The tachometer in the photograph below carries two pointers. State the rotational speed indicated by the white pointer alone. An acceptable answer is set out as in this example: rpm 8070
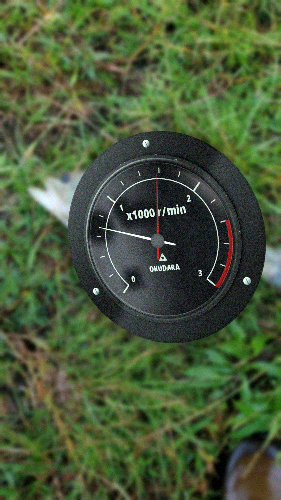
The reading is rpm 700
